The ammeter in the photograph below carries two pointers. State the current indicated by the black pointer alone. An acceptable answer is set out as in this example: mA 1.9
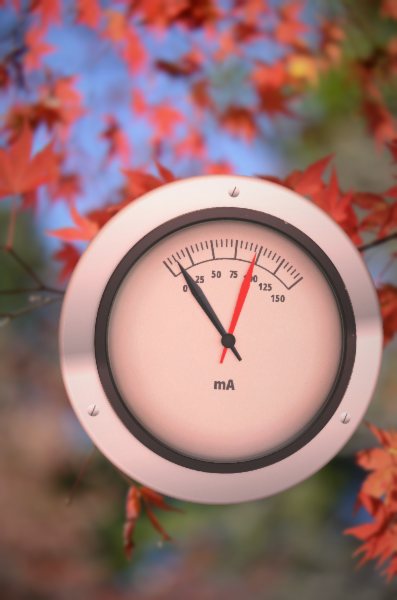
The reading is mA 10
